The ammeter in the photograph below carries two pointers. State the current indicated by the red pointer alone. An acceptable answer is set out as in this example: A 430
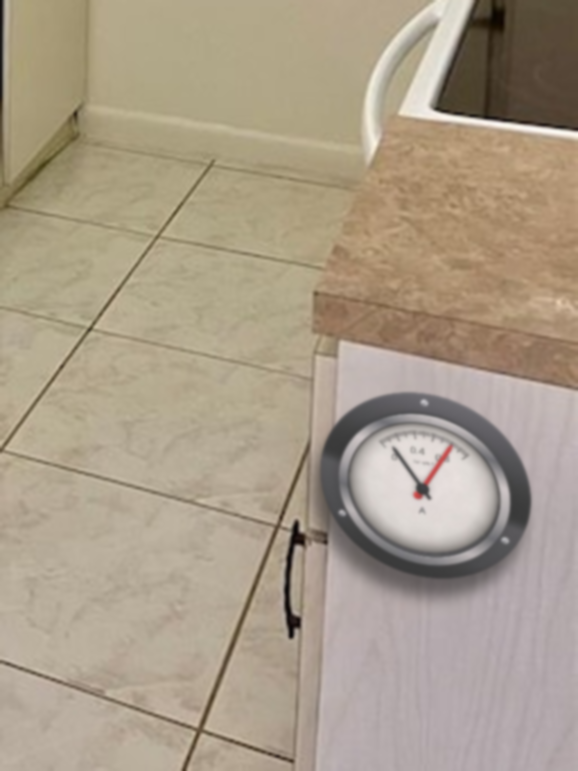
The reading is A 0.8
